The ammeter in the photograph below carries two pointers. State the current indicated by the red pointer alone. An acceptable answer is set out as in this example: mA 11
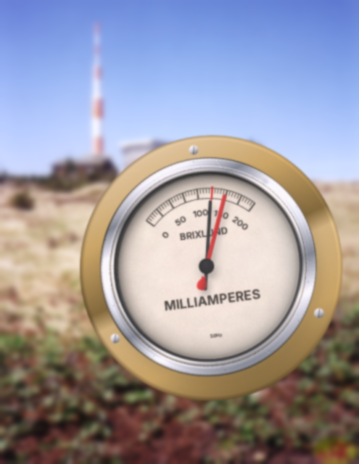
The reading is mA 150
